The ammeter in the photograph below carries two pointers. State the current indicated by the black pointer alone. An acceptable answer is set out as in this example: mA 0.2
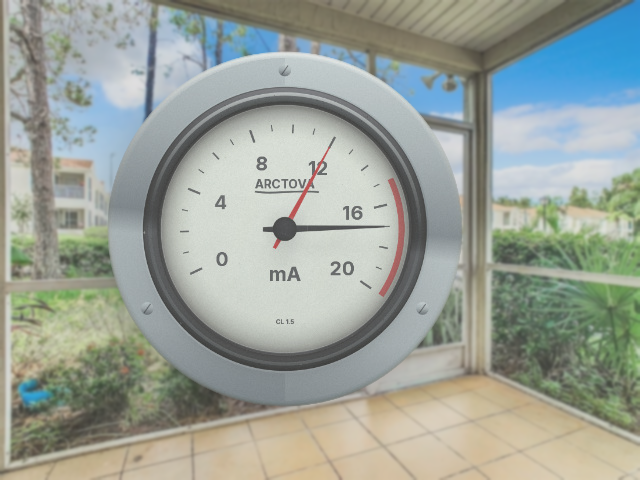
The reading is mA 17
